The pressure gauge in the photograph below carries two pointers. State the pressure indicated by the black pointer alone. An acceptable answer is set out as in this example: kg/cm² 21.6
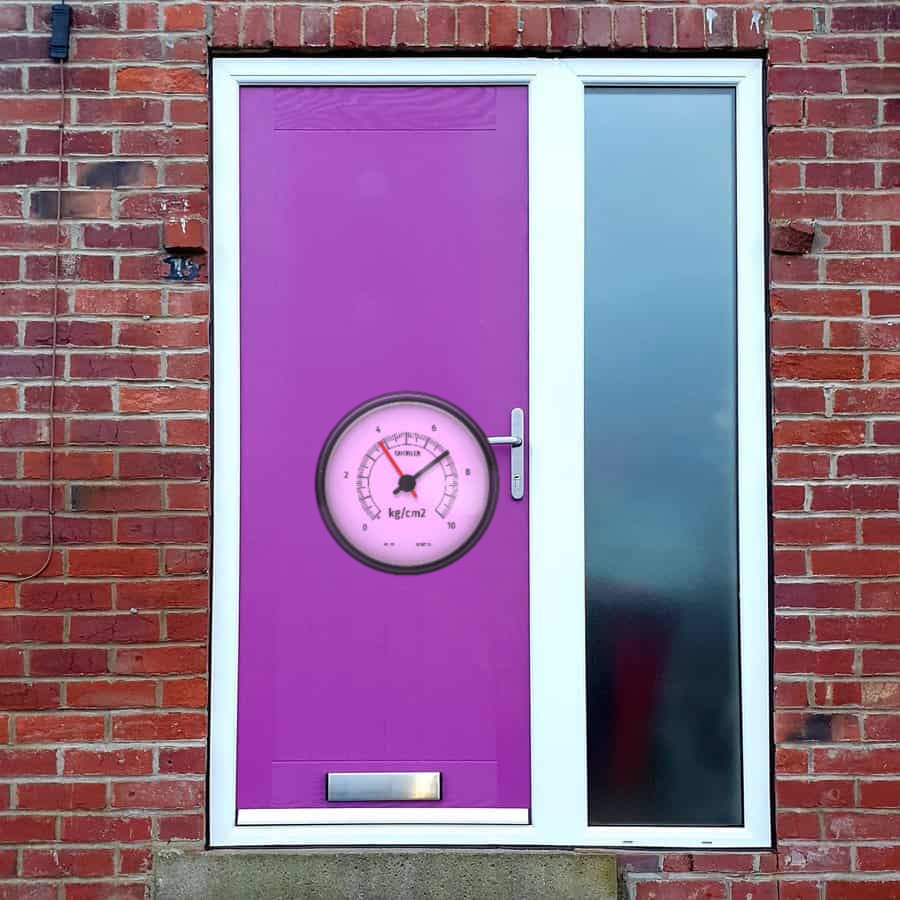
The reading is kg/cm² 7
